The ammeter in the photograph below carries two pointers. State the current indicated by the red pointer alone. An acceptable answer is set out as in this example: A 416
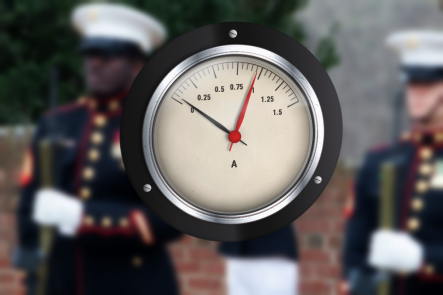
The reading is A 0.95
